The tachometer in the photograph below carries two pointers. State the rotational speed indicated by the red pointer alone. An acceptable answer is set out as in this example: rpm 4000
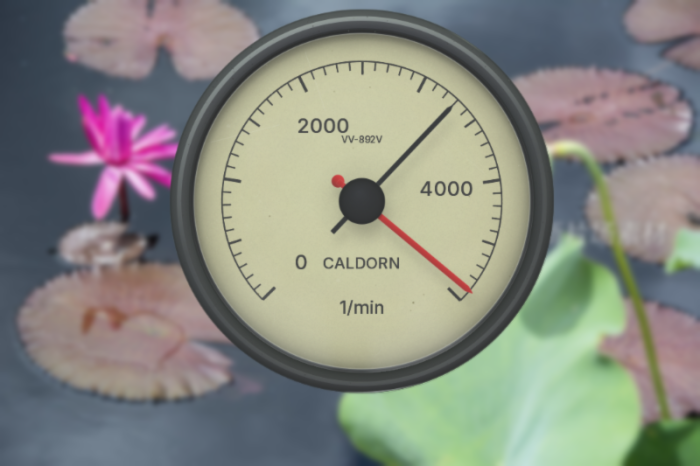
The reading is rpm 4900
